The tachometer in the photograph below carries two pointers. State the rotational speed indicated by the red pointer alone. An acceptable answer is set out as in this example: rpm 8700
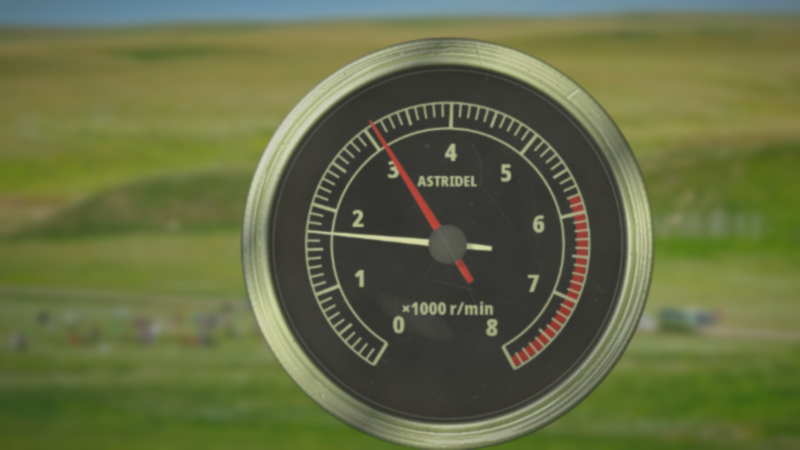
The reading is rpm 3100
